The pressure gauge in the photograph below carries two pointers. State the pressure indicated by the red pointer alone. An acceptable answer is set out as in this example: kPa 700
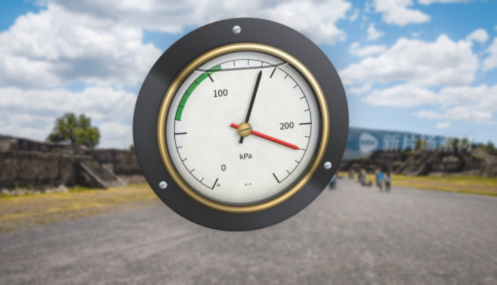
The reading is kPa 220
